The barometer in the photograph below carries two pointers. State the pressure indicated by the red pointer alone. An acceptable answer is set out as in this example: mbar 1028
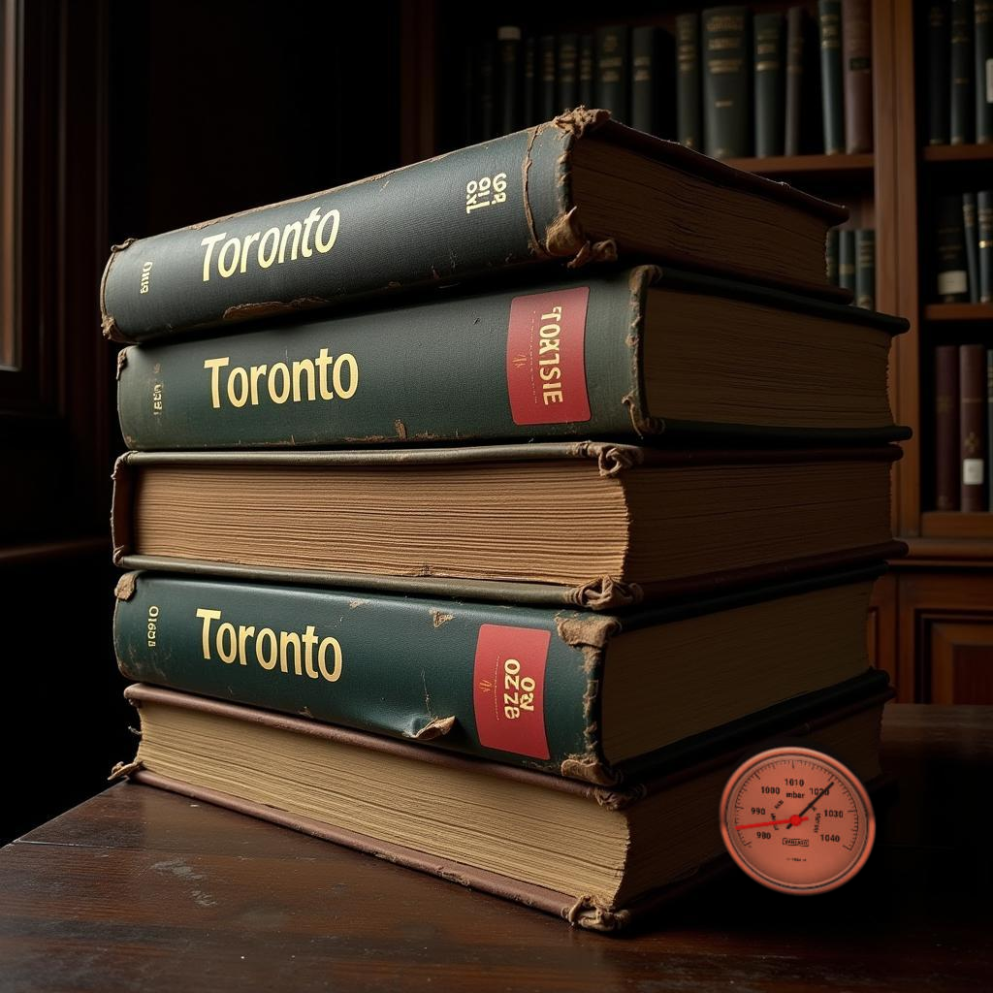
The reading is mbar 985
